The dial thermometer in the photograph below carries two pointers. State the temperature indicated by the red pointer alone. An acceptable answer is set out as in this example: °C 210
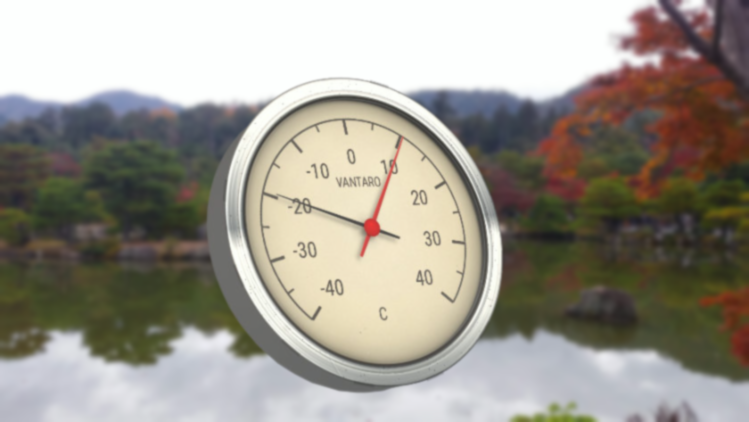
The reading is °C 10
